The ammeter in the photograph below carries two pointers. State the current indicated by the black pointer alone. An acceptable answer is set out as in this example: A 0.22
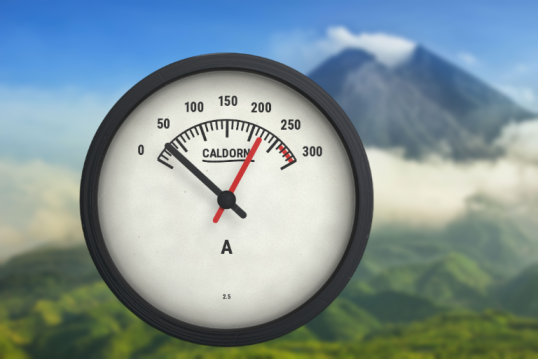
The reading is A 30
